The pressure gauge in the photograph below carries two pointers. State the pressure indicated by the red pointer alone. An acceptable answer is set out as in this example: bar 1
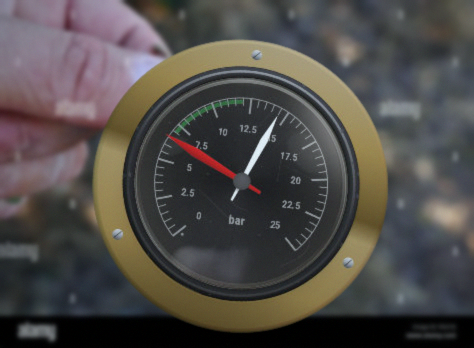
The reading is bar 6.5
